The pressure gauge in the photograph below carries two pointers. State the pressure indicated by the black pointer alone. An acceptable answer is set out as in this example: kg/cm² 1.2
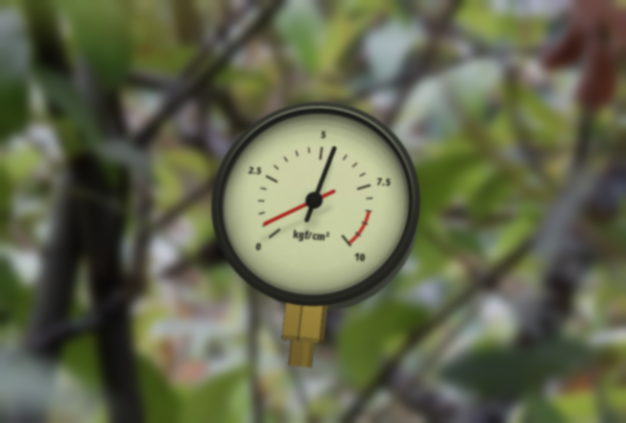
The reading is kg/cm² 5.5
